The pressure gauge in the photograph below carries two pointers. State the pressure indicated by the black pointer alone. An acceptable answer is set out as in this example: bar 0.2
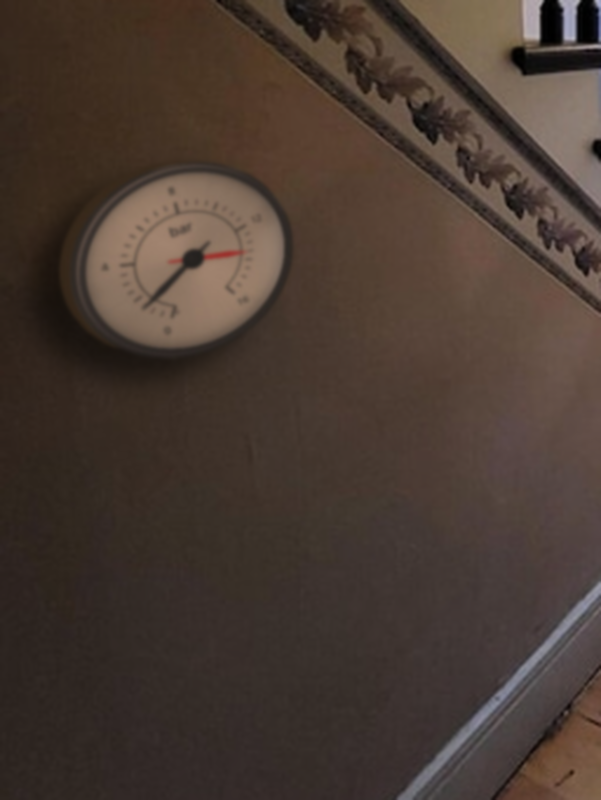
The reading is bar 1.5
